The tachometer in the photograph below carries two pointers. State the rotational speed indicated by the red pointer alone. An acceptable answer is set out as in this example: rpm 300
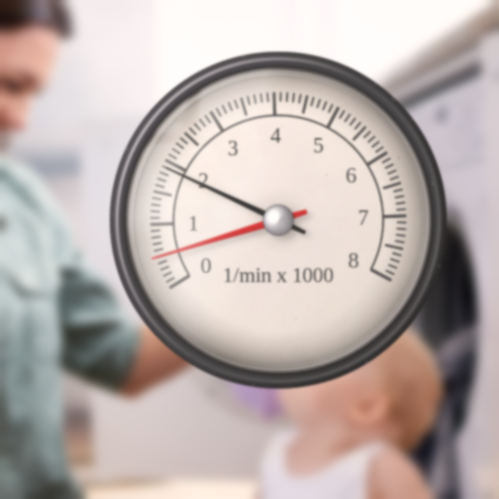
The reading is rpm 500
